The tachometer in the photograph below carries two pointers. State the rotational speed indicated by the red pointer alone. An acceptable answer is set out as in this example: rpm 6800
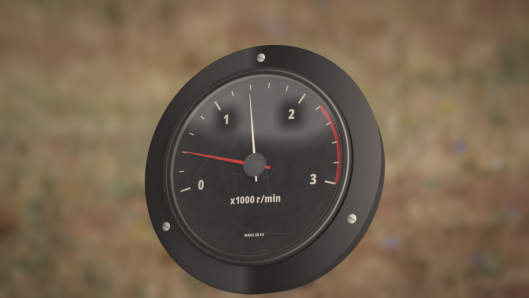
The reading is rpm 400
